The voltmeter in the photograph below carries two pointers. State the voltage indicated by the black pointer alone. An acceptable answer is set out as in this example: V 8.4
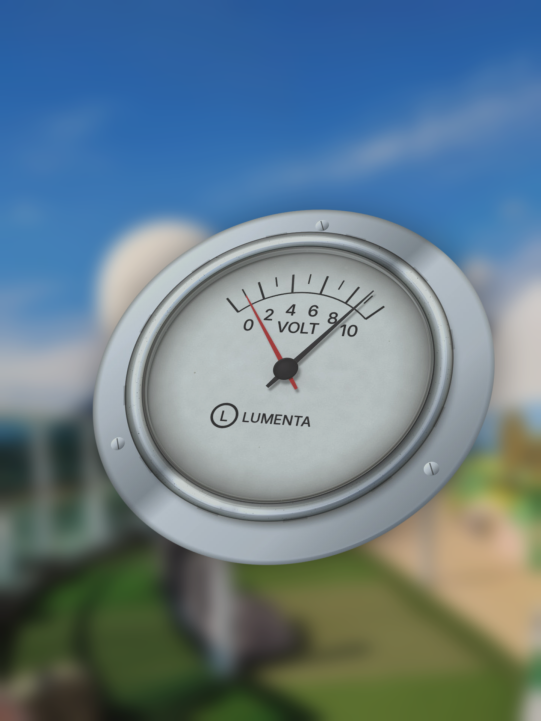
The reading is V 9
